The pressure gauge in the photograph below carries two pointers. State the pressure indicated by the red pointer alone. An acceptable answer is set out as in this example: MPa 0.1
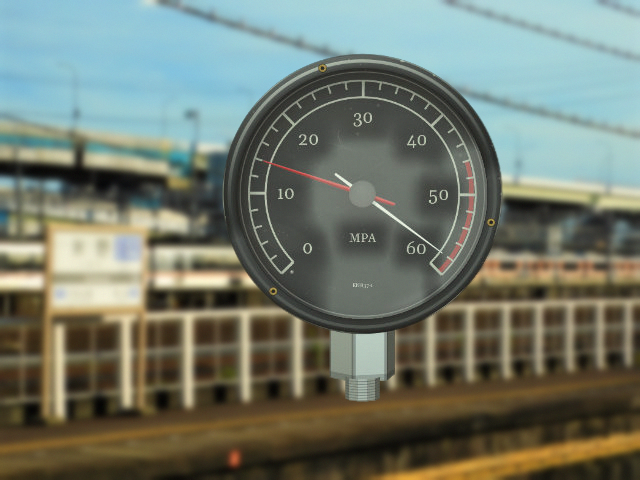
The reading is MPa 14
